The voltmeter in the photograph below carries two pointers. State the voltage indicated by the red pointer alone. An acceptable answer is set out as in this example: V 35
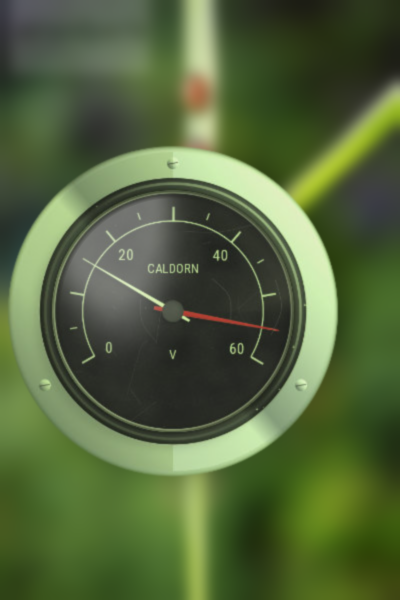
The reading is V 55
